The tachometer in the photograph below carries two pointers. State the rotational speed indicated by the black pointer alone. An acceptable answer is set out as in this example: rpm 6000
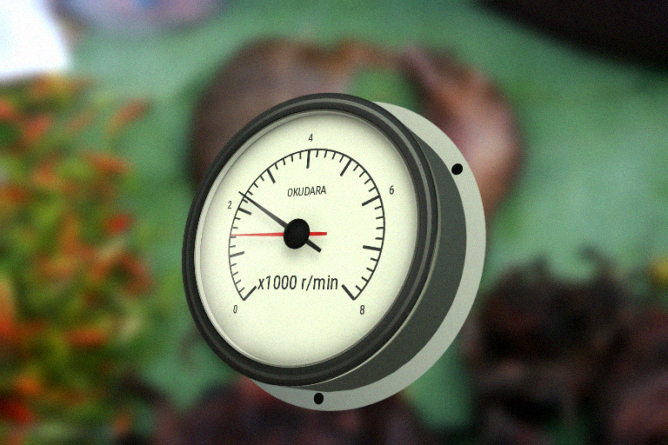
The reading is rpm 2300
